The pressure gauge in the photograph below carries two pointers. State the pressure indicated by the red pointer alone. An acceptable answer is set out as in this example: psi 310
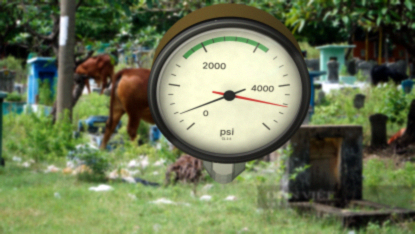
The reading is psi 4400
